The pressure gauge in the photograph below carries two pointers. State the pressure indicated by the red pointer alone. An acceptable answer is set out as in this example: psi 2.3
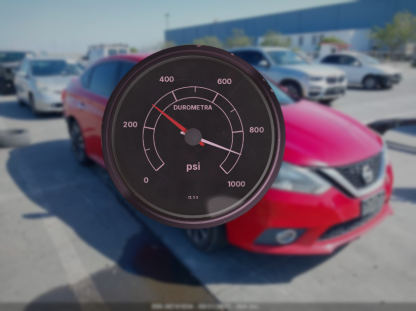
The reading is psi 300
